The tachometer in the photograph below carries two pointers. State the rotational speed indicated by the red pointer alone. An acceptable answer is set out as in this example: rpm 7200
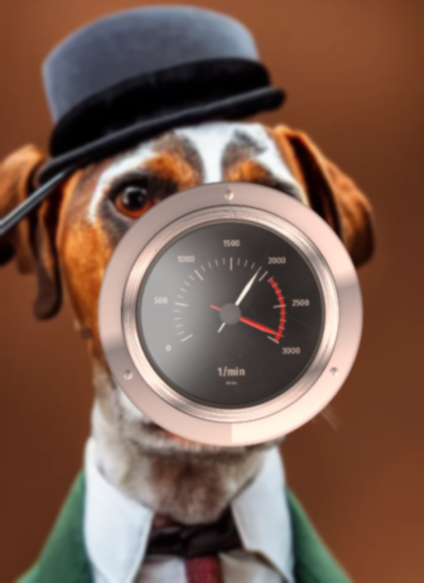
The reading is rpm 2900
